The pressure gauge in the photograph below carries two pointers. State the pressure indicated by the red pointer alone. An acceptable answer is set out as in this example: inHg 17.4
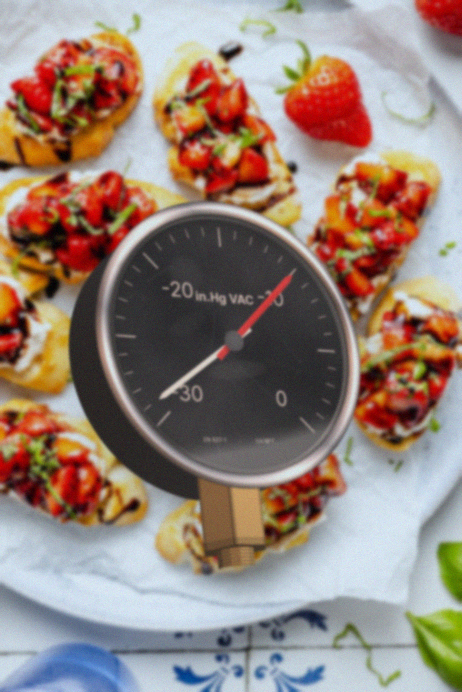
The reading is inHg -10
